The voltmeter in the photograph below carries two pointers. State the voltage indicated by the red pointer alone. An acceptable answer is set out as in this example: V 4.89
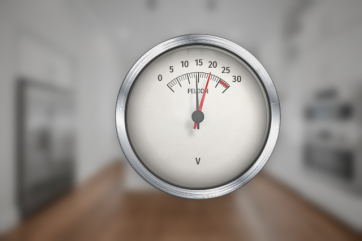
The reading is V 20
